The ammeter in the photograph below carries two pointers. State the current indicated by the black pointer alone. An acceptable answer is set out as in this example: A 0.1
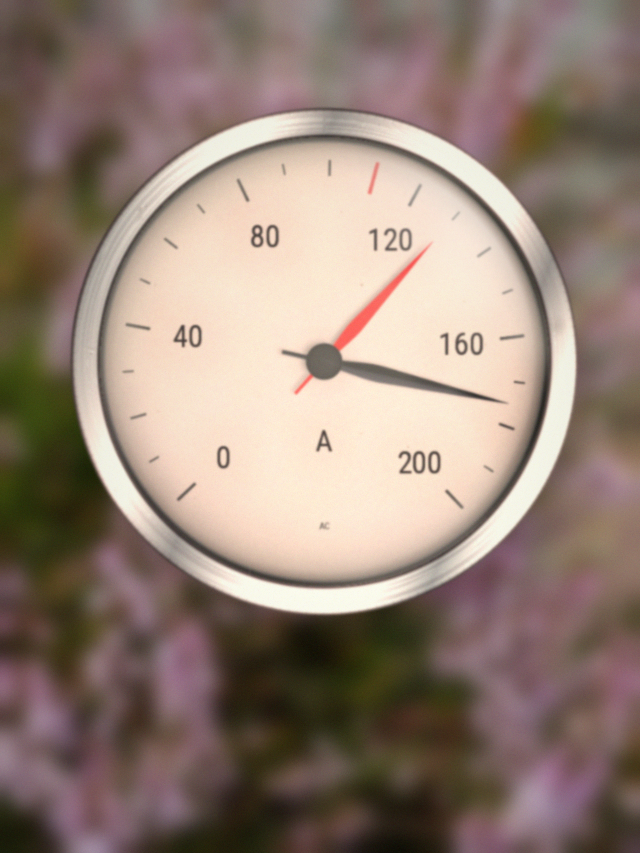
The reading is A 175
